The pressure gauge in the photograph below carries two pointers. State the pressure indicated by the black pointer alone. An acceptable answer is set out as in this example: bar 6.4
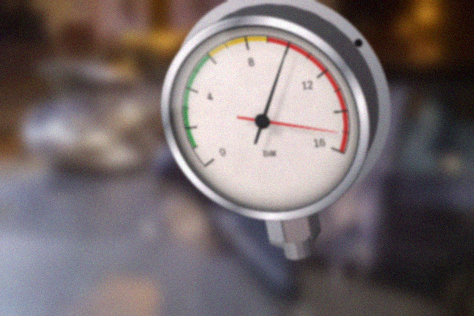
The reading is bar 10
